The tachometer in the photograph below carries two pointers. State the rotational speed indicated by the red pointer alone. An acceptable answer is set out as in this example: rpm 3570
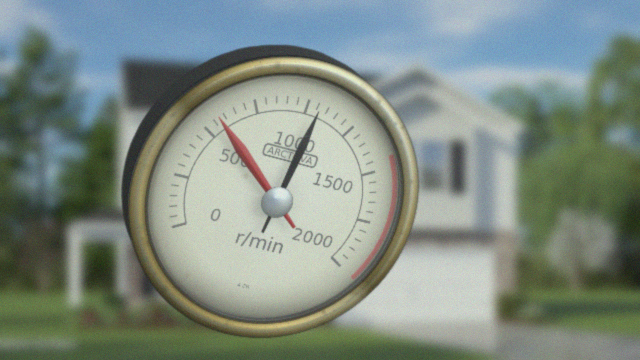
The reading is rpm 575
